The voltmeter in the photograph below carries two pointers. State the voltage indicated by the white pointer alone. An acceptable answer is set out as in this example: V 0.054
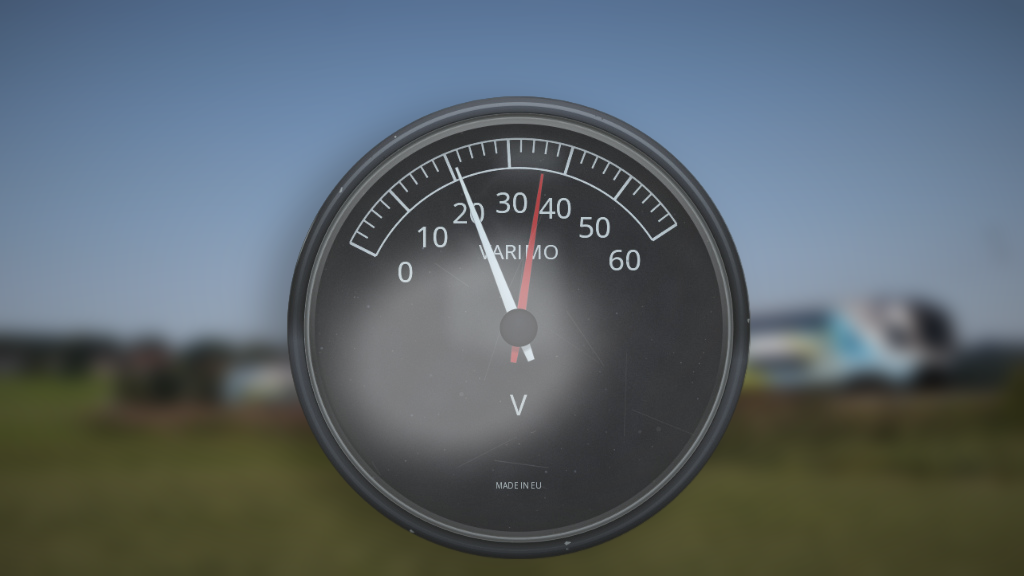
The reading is V 21
